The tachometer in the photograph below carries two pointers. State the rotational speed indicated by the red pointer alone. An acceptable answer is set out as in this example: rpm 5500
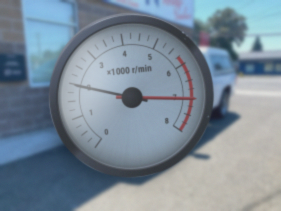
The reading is rpm 7000
